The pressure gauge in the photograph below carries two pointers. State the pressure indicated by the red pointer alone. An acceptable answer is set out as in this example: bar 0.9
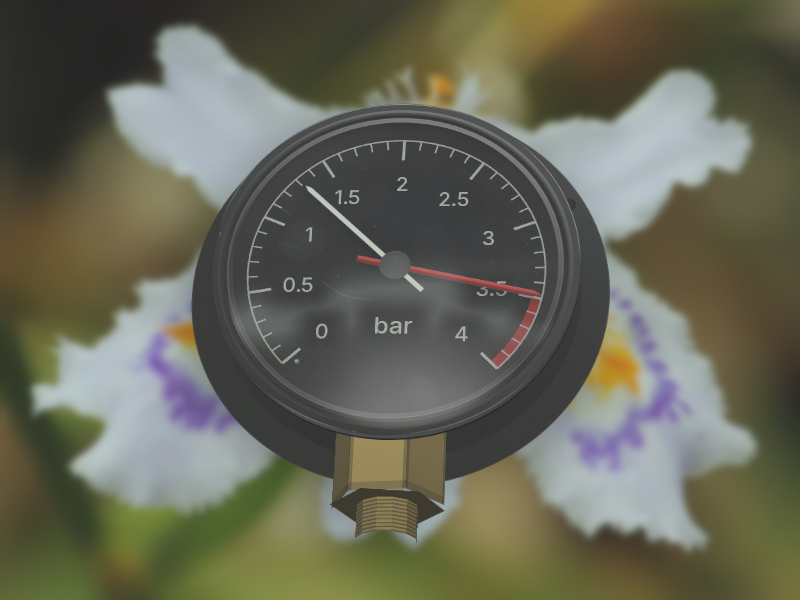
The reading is bar 3.5
